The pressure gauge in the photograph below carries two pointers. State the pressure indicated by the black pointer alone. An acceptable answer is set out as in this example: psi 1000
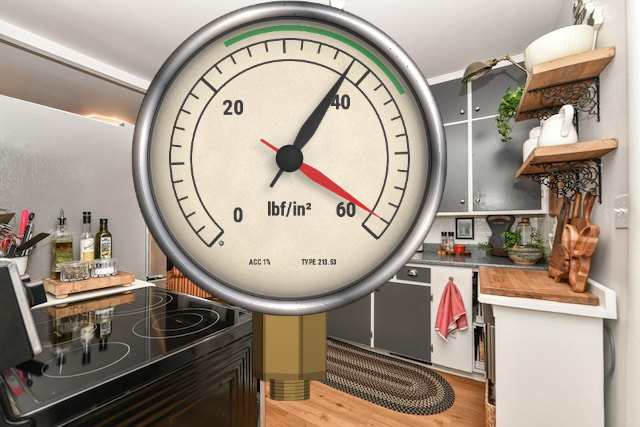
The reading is psi 38
